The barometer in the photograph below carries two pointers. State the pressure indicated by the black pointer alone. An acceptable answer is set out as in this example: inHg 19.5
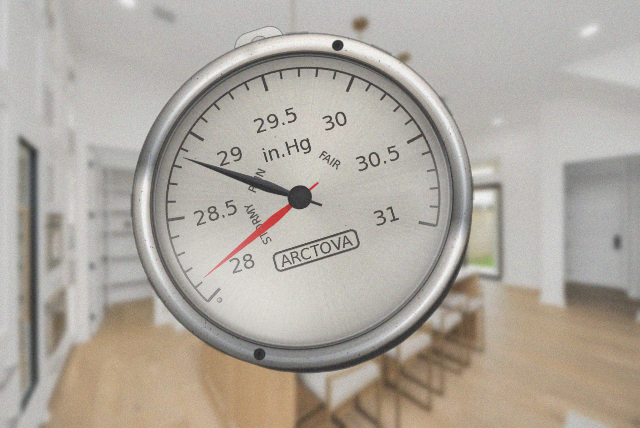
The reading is inHg 28.85
